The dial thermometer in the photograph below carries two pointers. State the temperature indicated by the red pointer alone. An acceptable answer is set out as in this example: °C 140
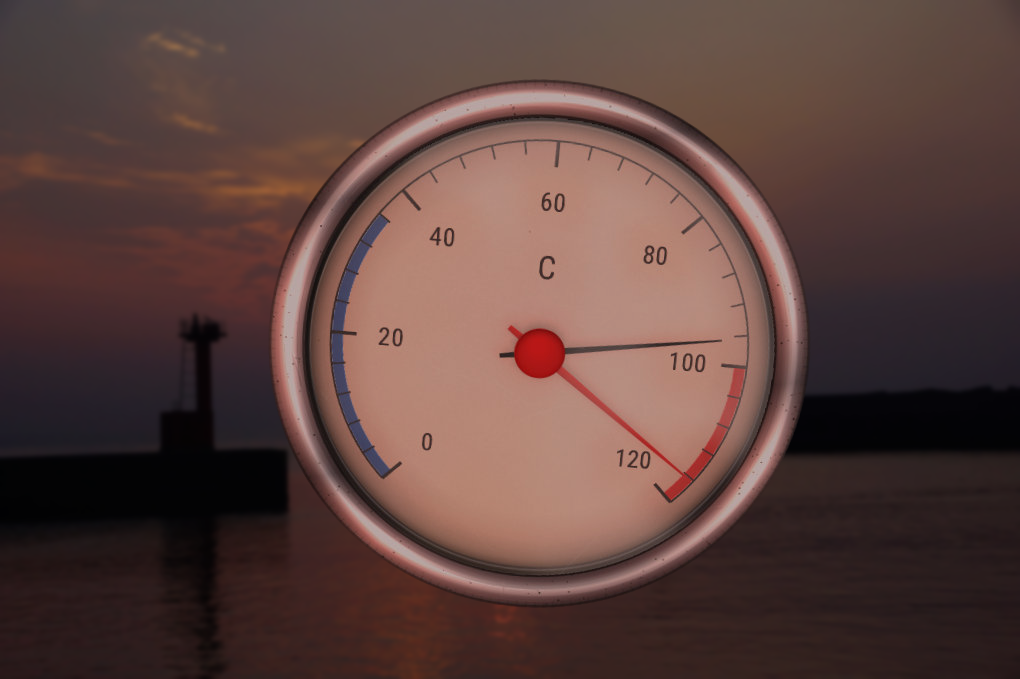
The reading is °C 116
